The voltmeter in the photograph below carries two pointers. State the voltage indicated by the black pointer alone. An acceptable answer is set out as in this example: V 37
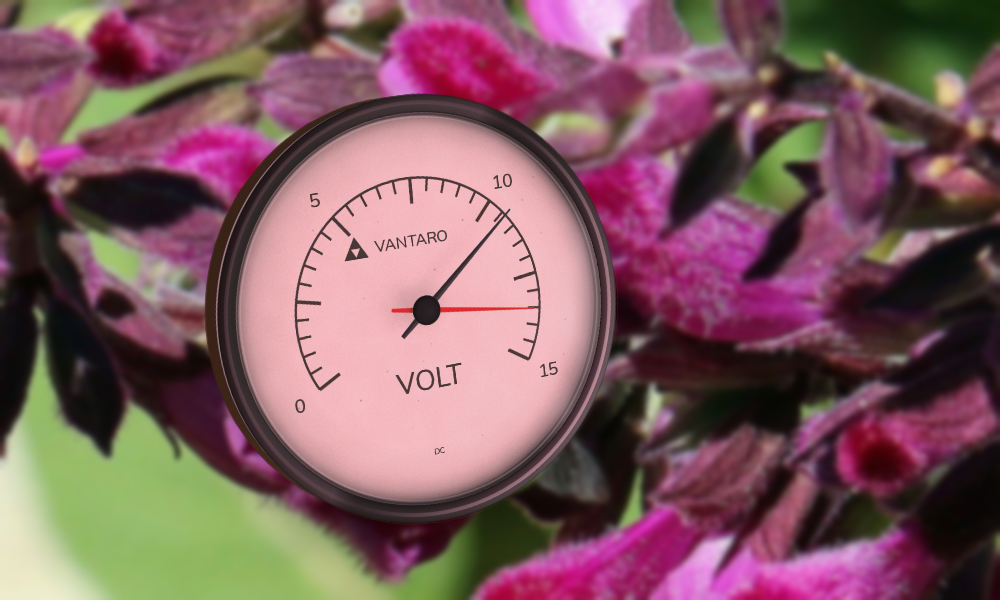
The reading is V 10.5
